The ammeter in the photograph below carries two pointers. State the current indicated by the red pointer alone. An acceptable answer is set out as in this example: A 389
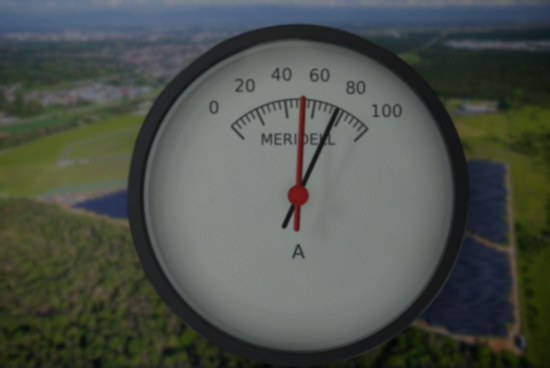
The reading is A 52
